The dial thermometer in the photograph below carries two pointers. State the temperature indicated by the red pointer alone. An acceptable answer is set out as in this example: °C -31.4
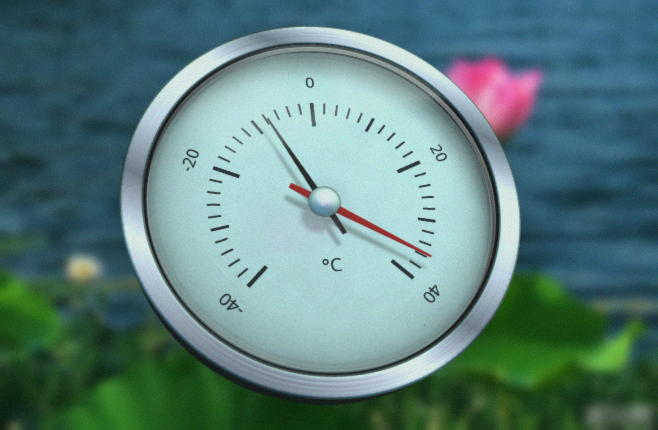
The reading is °C 36
